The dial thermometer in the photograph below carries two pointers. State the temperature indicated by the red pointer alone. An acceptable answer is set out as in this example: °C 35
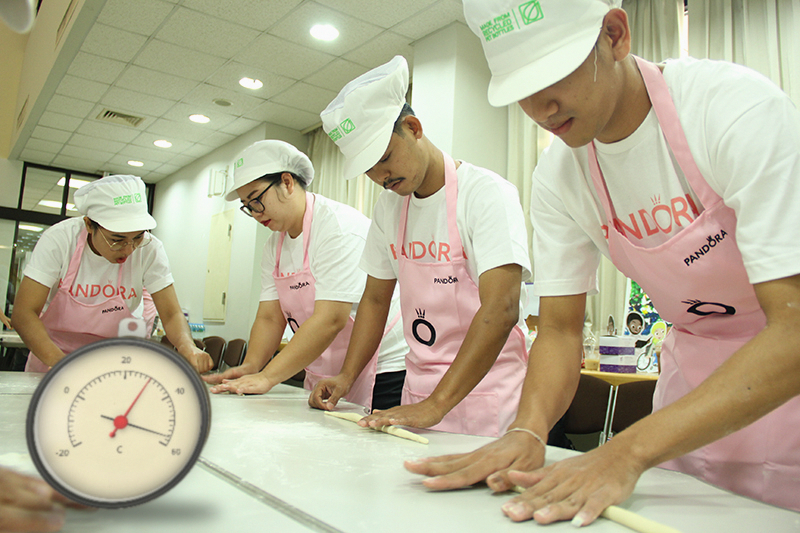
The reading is °C 30
